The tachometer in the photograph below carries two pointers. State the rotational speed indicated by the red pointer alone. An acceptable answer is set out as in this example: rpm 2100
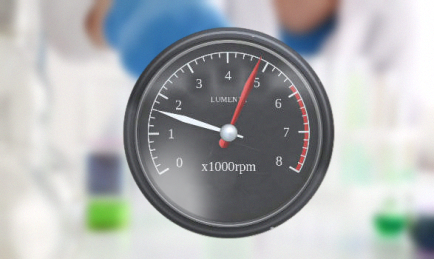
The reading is rpm 4800
